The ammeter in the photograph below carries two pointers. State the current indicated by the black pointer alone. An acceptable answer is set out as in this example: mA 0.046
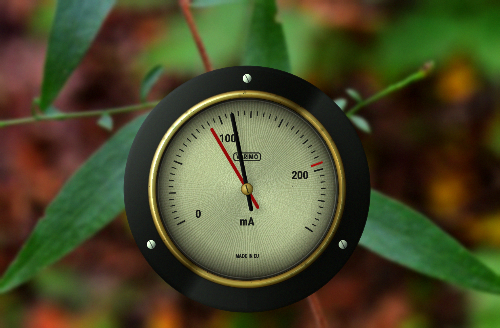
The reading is mA 110
